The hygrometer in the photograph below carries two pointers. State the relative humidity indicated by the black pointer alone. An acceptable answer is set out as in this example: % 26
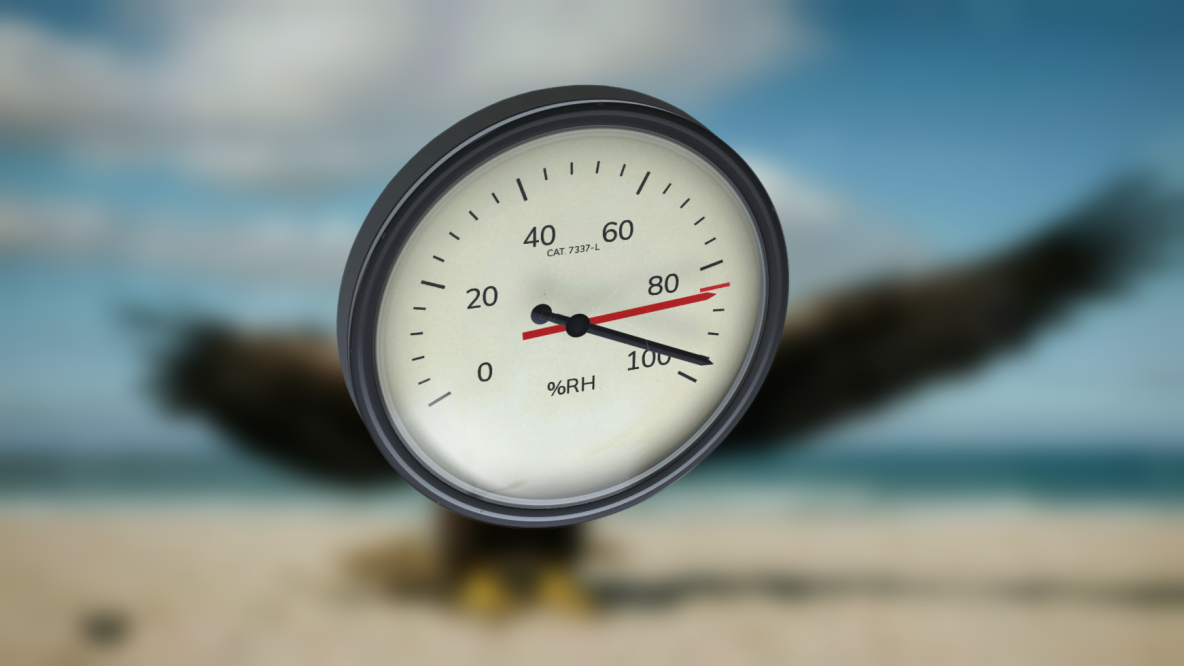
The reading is % 96
